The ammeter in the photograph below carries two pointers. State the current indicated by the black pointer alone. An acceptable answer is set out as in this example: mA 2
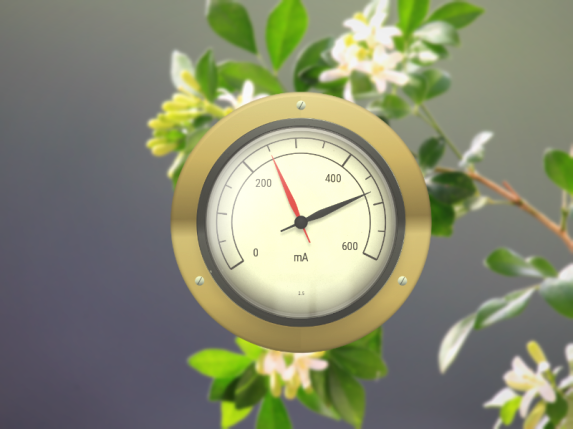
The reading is mA 475
